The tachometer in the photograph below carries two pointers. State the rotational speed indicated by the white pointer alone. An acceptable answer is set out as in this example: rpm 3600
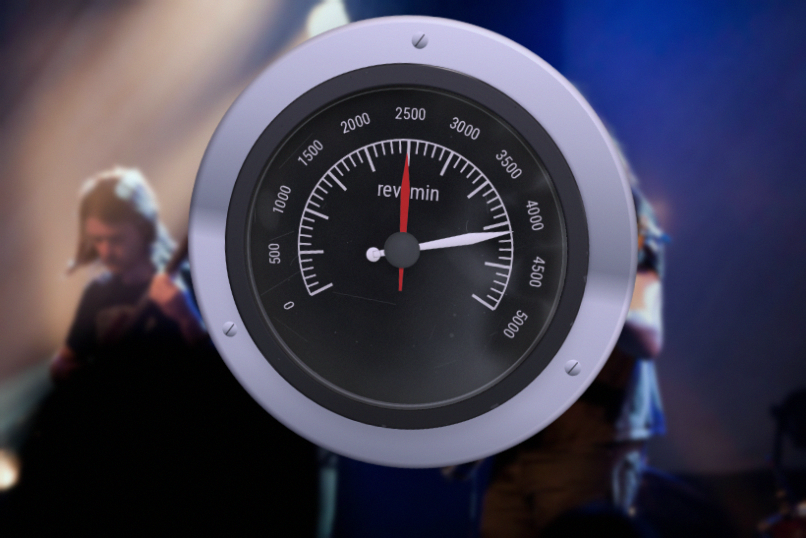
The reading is rpm 4100
